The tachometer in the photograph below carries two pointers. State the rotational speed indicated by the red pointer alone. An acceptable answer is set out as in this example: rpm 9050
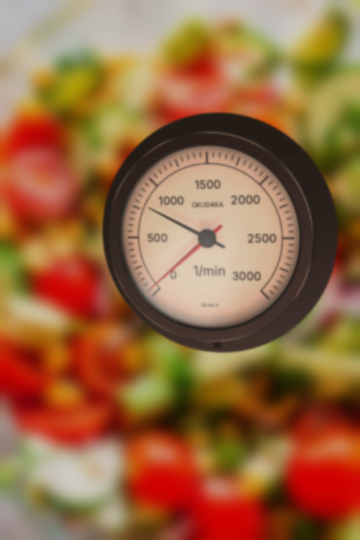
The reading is rpm 50
